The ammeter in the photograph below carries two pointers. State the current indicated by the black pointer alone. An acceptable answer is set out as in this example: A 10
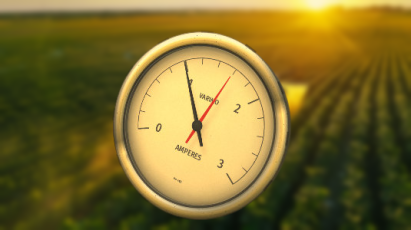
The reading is A 1
